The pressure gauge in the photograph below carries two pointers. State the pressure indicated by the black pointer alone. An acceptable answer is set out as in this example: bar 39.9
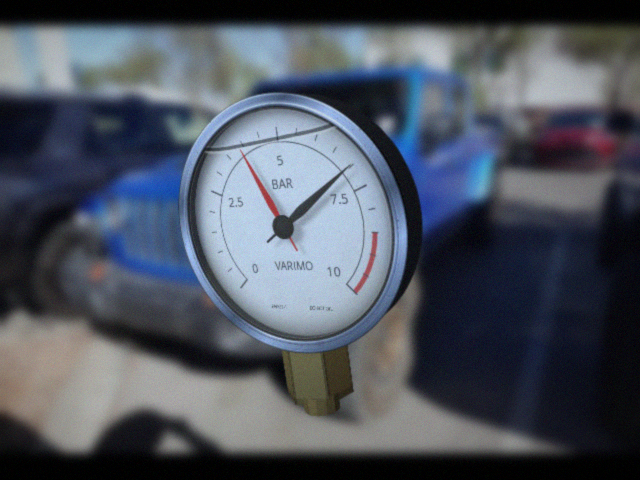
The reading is bar 7
